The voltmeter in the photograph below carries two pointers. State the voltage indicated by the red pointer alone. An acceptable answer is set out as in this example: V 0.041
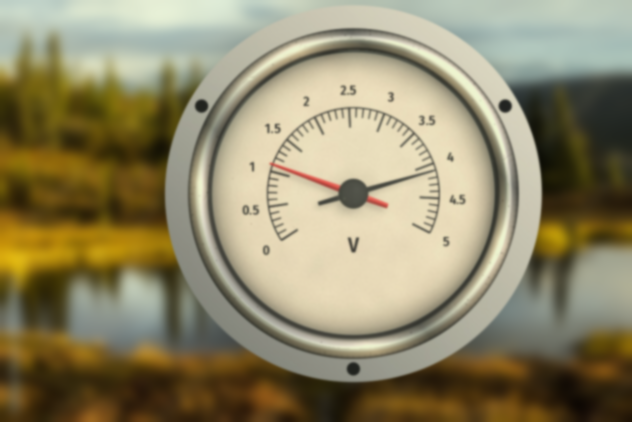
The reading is V 1.1
